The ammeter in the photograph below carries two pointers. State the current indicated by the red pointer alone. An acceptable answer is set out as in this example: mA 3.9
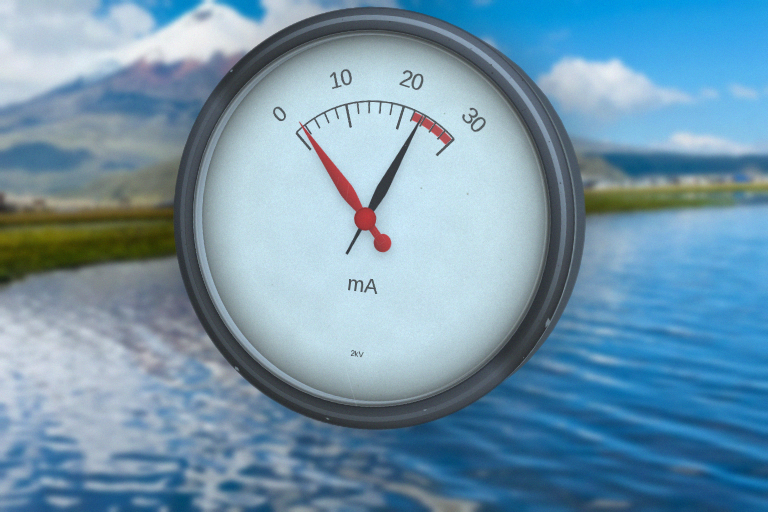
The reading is mA 2
